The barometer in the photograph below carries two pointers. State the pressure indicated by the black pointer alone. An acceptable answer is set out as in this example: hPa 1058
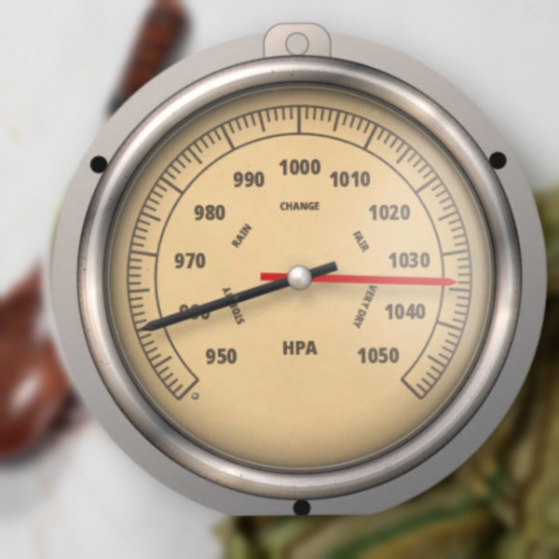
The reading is hPa 960
